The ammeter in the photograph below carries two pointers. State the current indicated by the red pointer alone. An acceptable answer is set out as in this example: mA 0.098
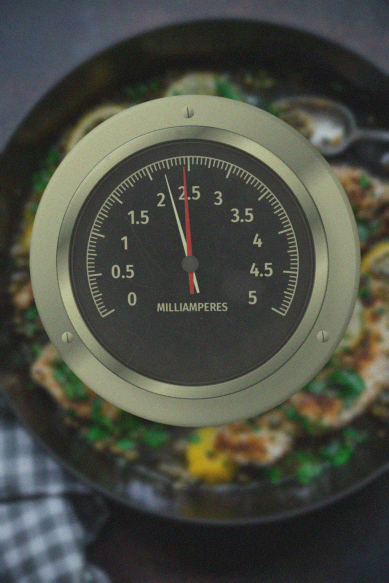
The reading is mA 2.45
